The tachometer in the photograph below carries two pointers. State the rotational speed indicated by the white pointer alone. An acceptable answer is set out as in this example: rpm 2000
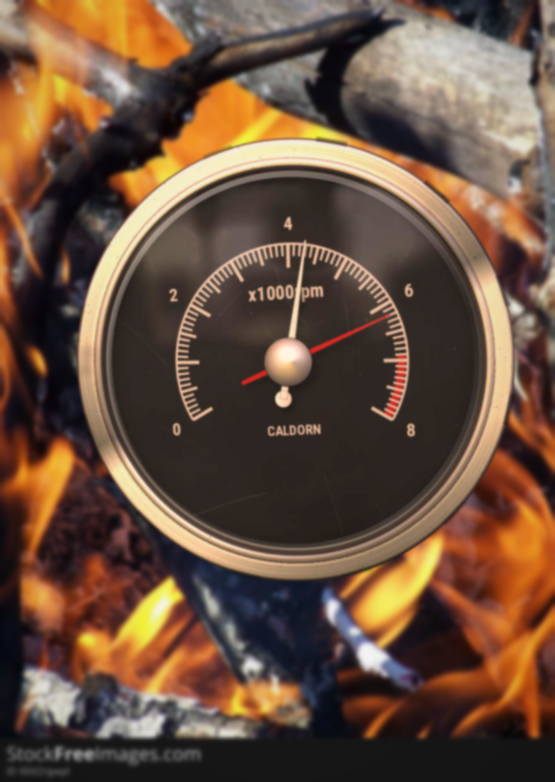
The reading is rpm 4300
